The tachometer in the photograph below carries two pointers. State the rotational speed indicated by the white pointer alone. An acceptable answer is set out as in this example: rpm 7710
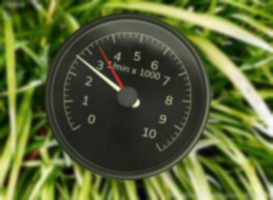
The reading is rpm 2600
